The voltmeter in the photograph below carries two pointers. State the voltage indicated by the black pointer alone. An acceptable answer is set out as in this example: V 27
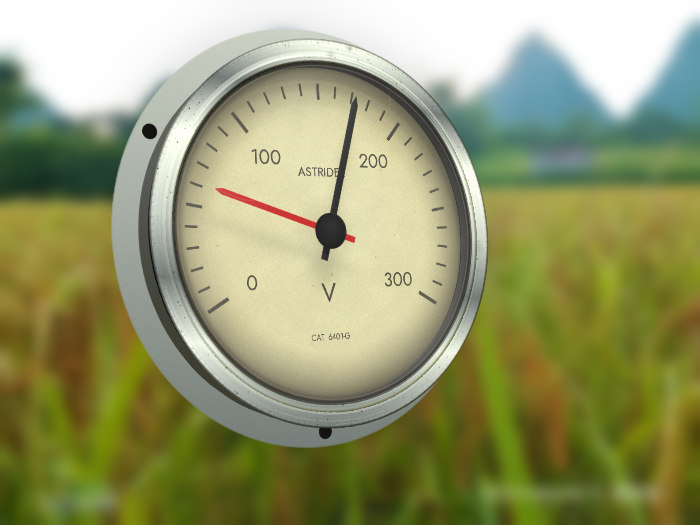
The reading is V 170
